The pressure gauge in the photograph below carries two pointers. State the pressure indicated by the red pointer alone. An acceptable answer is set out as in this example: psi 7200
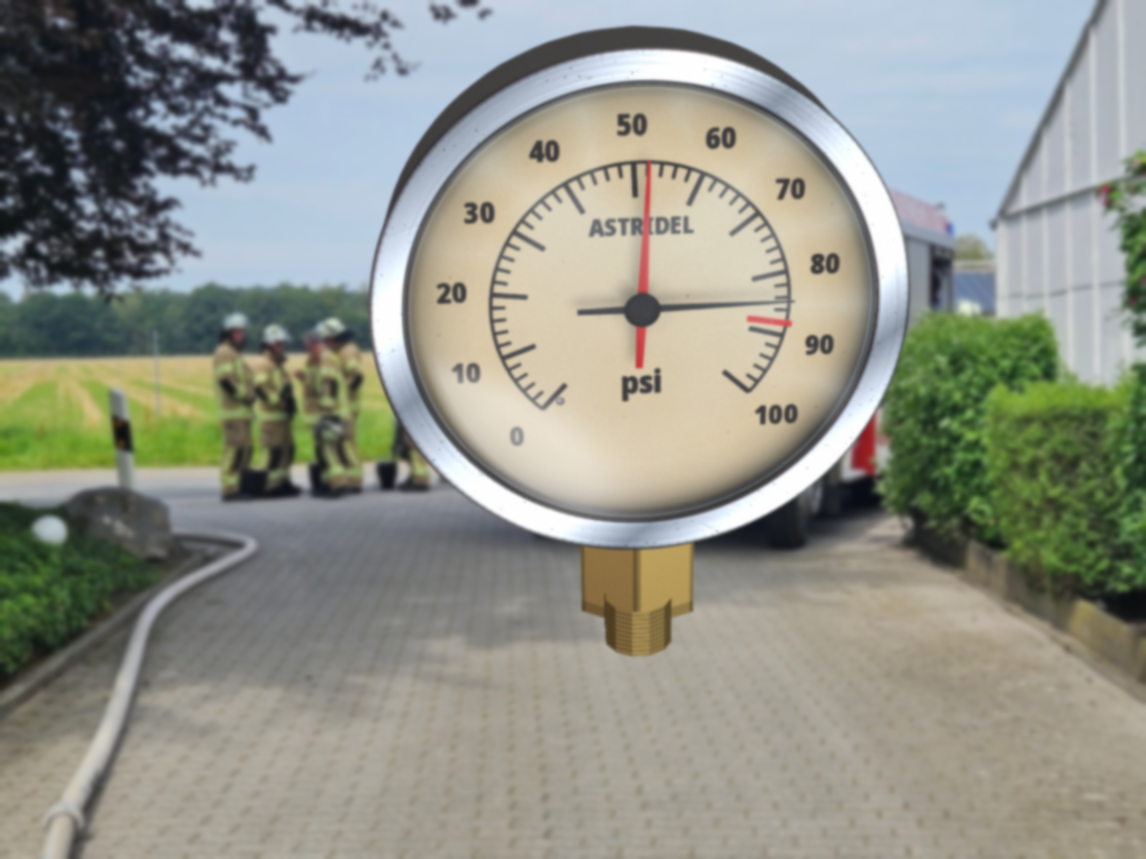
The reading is psi 52
